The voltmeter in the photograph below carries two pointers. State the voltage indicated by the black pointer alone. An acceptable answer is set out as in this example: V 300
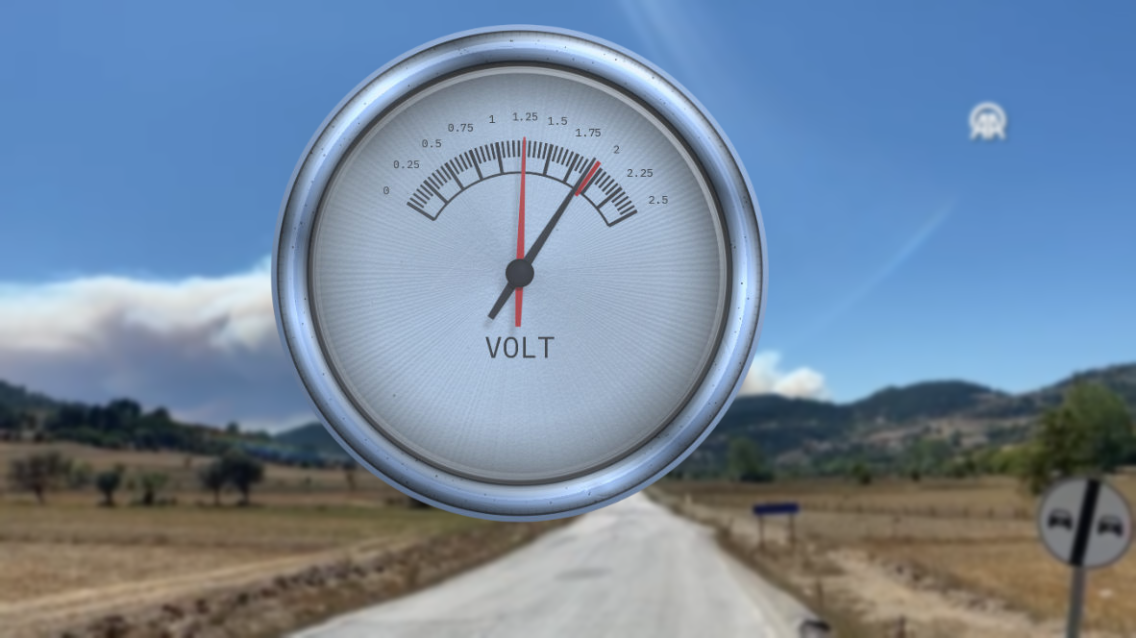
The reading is V 1.9
